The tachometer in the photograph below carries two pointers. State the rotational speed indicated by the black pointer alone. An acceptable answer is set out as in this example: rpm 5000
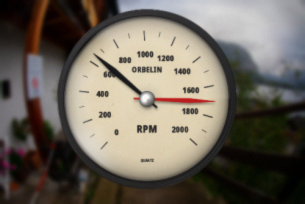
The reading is rpm 650
